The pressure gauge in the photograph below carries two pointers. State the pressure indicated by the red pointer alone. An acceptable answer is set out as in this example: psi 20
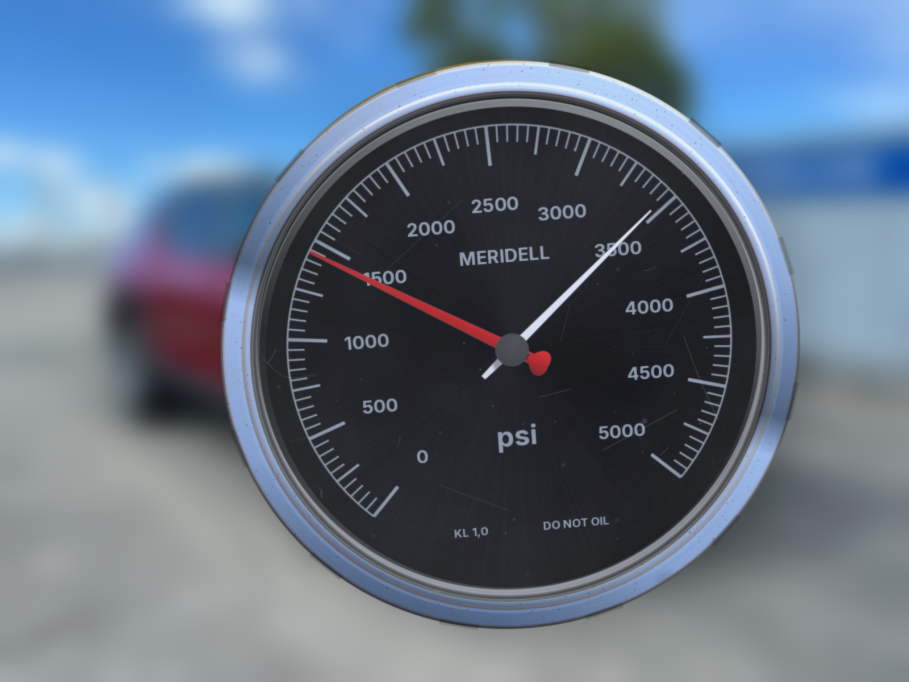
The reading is psi 1450
